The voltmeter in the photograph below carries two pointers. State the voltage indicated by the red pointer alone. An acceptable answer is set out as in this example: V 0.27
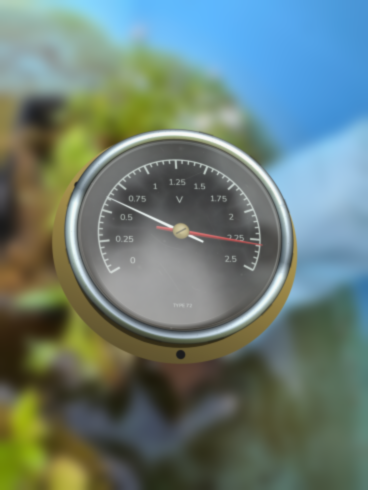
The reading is V 2.3
